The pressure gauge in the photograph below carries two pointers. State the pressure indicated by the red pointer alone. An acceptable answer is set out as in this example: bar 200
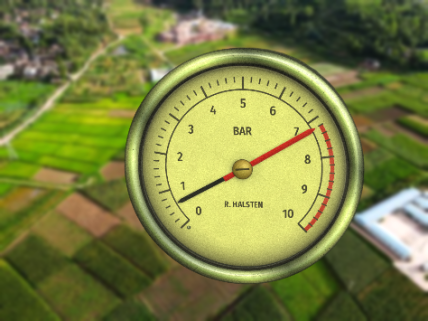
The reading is bar 7.2
